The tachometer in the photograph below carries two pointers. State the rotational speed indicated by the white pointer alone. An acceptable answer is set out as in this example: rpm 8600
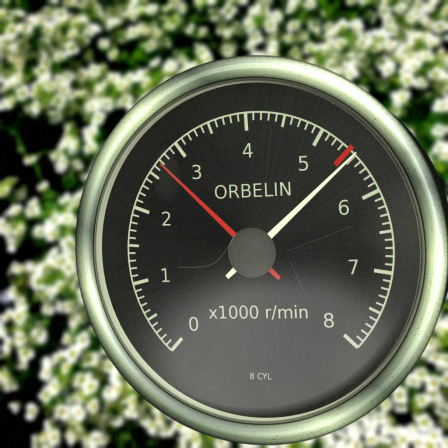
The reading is rpm 5500
